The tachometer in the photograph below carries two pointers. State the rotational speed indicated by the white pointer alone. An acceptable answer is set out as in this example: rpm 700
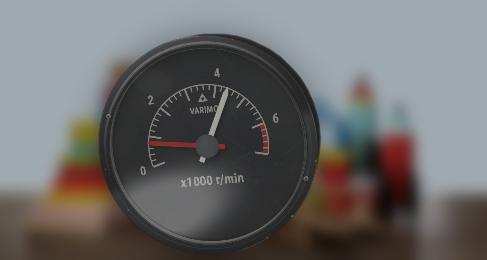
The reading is rpm 4400
